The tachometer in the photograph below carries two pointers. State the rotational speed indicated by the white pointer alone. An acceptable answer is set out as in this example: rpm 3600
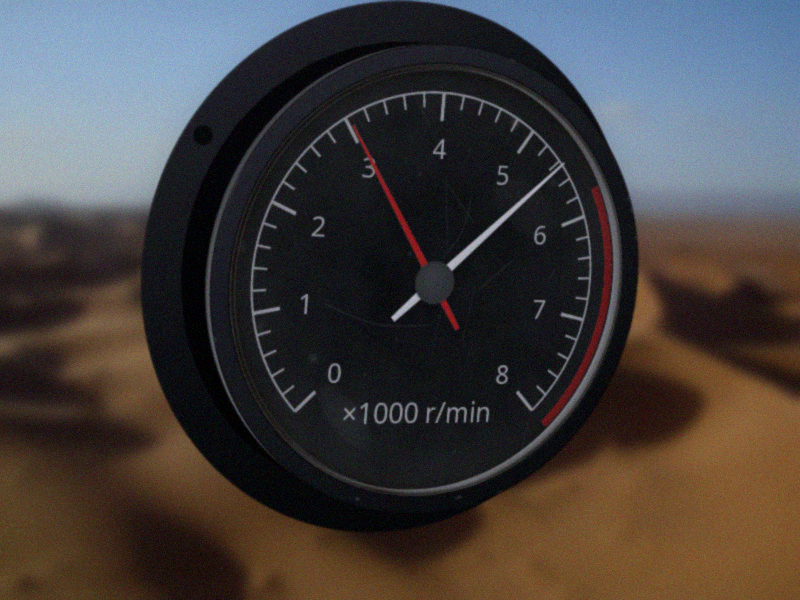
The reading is rpm 5400
